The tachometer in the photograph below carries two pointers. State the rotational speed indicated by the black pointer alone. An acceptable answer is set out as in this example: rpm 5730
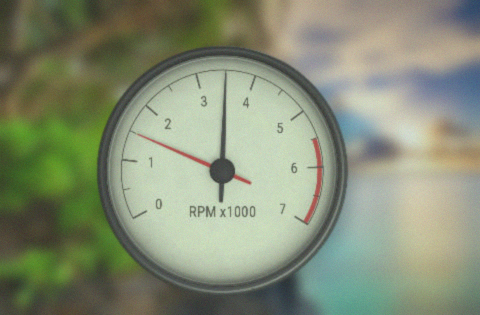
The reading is rpm 3500
